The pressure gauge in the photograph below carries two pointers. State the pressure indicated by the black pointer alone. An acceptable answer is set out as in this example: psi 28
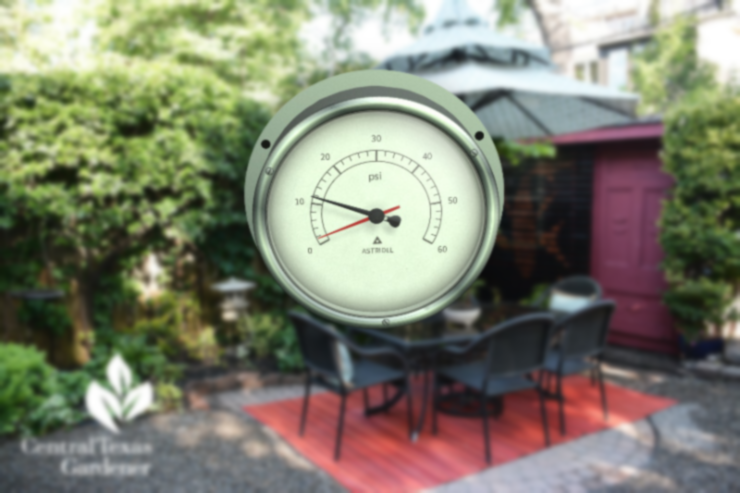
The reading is psi 12
